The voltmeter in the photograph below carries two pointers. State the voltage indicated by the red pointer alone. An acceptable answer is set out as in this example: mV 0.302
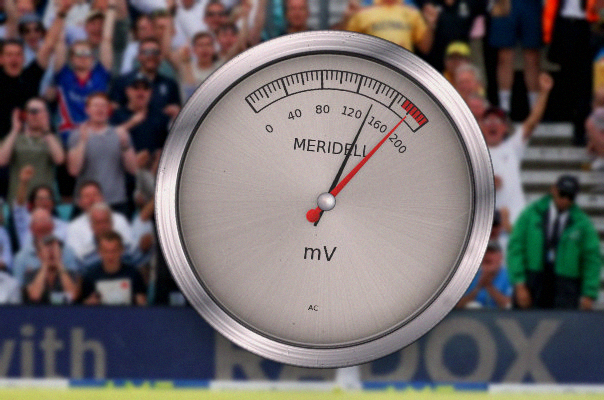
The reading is mV 180
